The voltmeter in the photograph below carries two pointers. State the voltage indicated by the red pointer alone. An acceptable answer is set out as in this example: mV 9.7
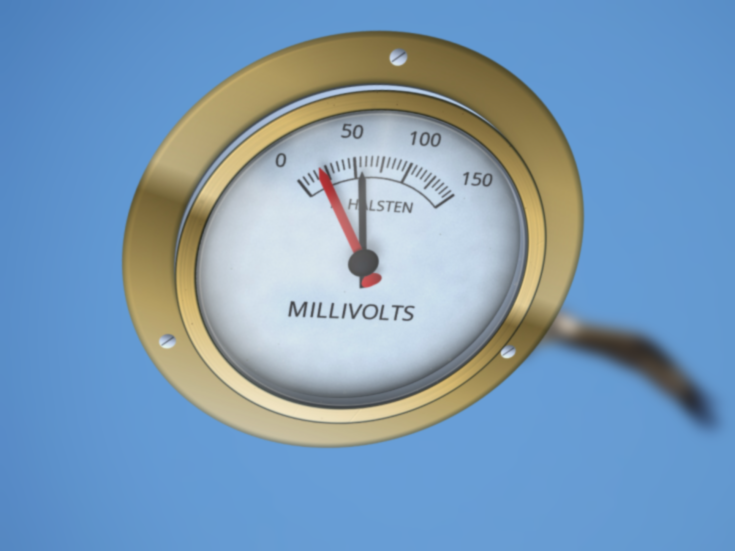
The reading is mV 20
